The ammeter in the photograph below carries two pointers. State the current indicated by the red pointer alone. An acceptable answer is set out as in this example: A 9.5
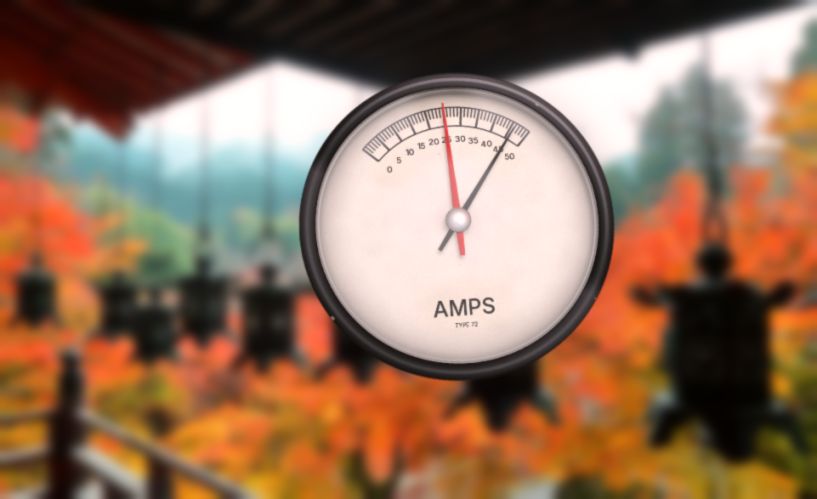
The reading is A 25
